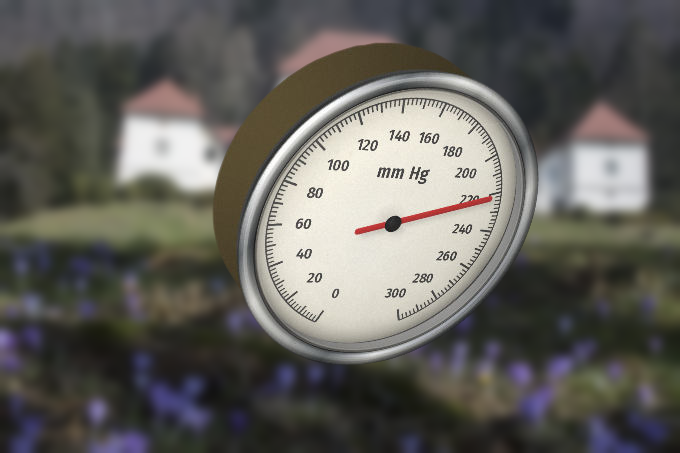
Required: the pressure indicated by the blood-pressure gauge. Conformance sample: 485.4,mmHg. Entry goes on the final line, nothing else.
220,mmHg
